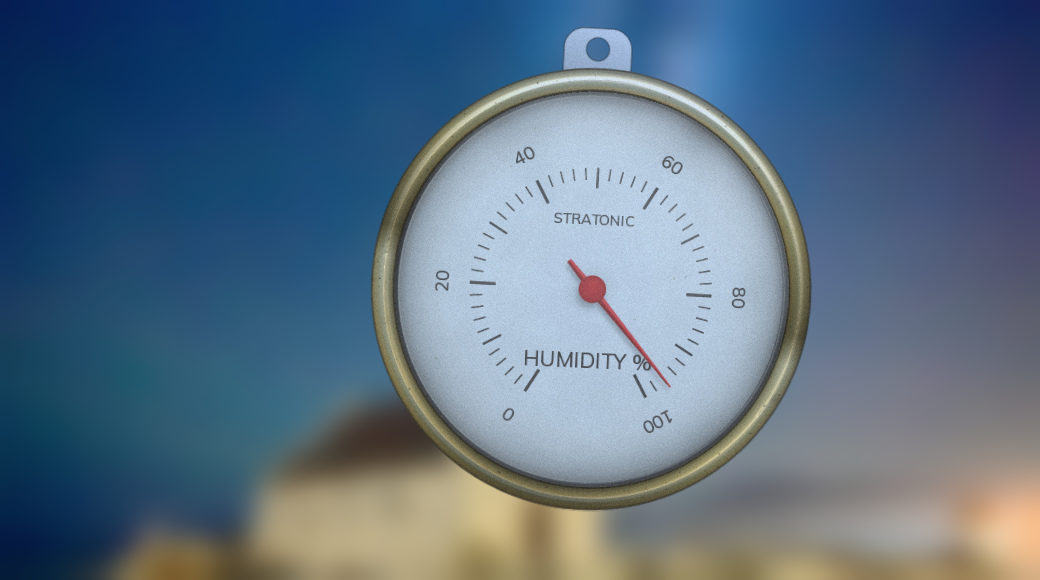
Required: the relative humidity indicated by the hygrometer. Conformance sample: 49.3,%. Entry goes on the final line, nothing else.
96,%
